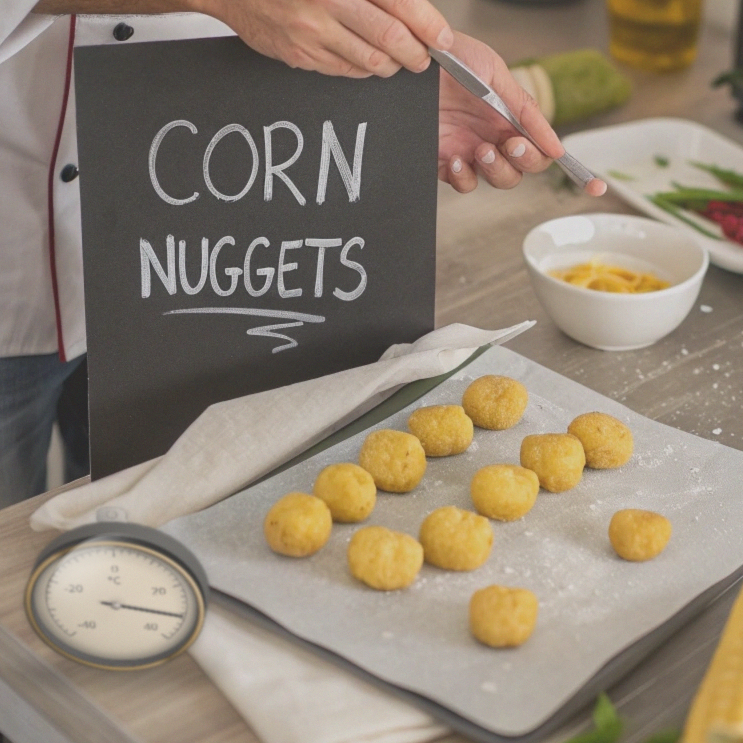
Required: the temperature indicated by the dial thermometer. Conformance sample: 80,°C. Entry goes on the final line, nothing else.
30,°C
